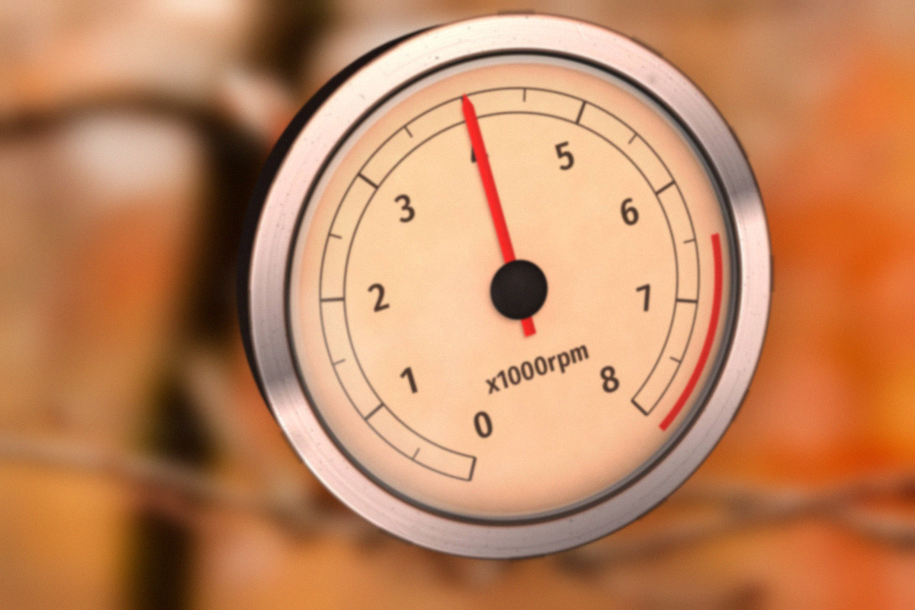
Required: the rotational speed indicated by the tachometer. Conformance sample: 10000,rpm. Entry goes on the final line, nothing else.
4000,rpm
